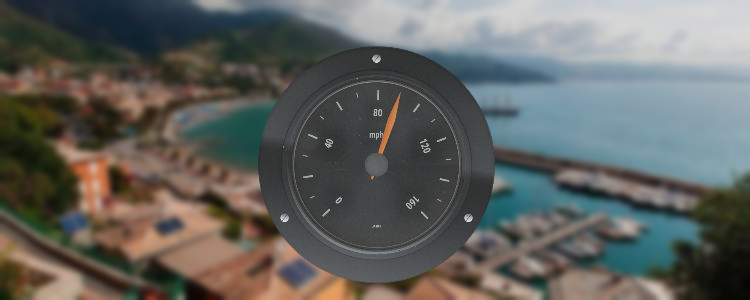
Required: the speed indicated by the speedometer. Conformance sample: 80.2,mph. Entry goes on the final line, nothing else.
90,mph
